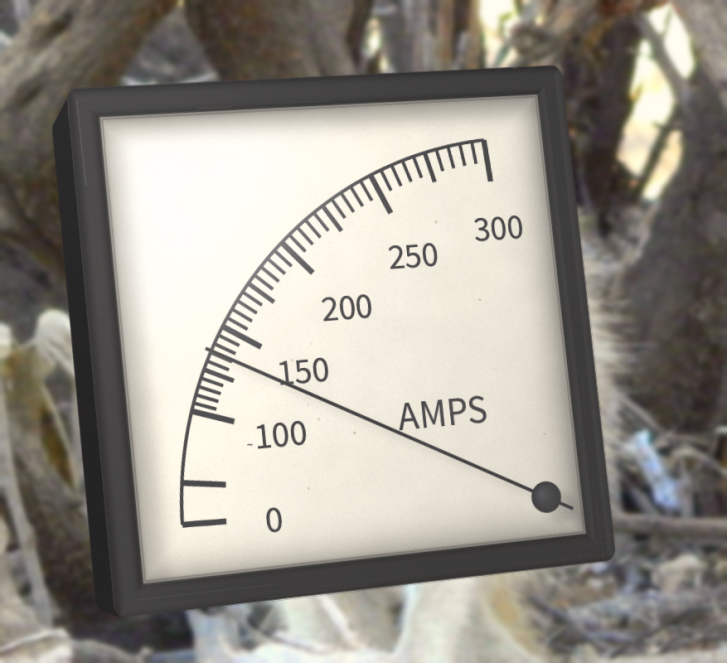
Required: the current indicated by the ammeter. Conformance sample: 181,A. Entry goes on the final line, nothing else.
135,A
